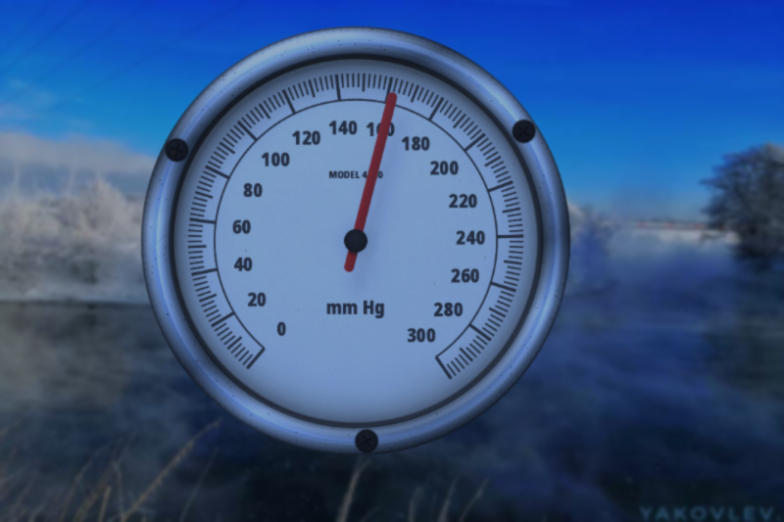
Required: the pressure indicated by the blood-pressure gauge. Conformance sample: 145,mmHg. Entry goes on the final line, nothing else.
162,mmHg
